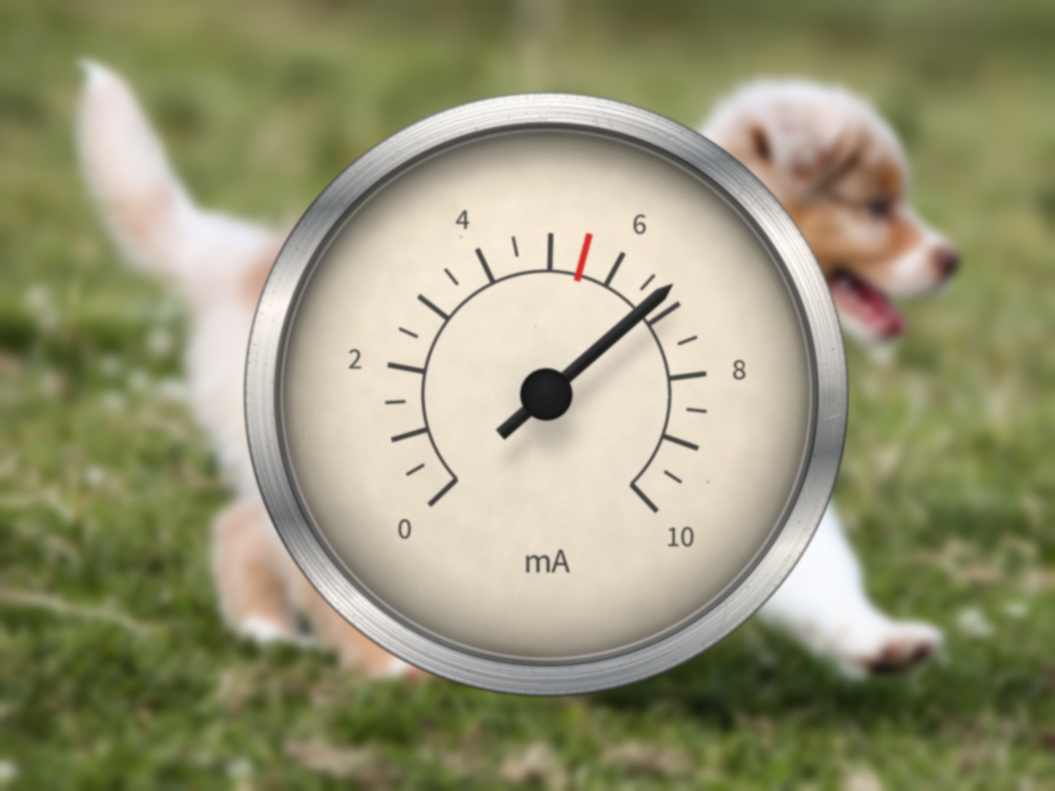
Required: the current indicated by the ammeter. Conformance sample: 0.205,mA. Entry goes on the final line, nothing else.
6.75,mA
